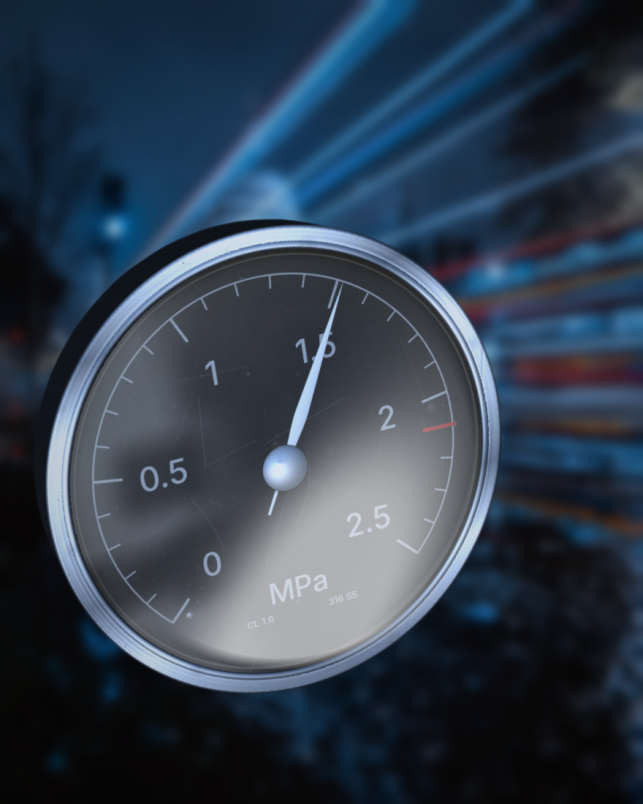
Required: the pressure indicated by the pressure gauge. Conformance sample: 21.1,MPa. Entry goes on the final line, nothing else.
1.5,MPa
